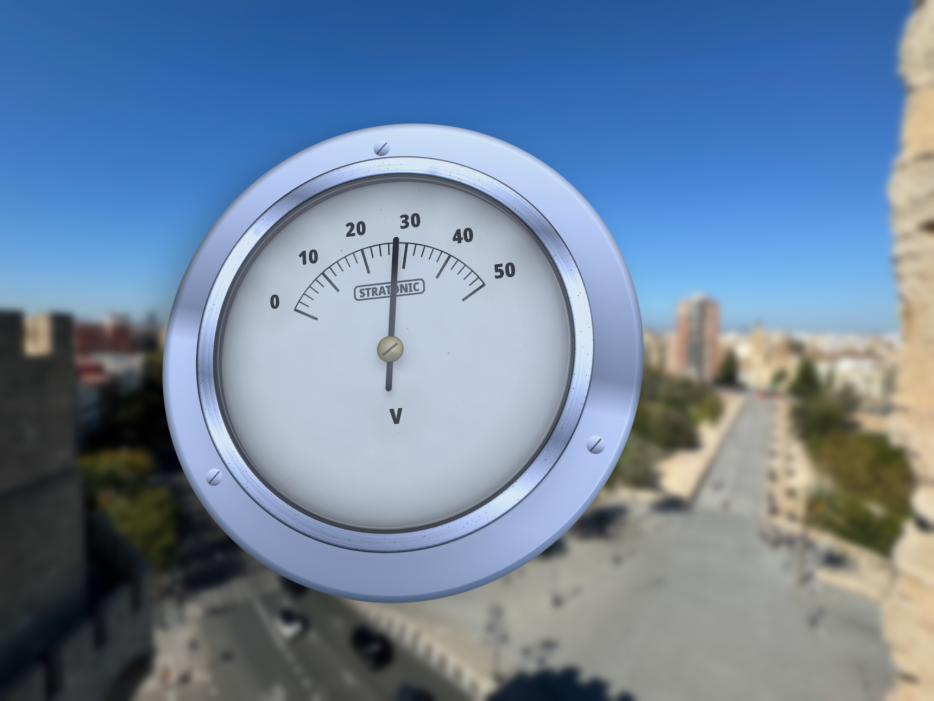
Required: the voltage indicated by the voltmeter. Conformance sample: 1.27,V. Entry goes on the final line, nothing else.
28,V
